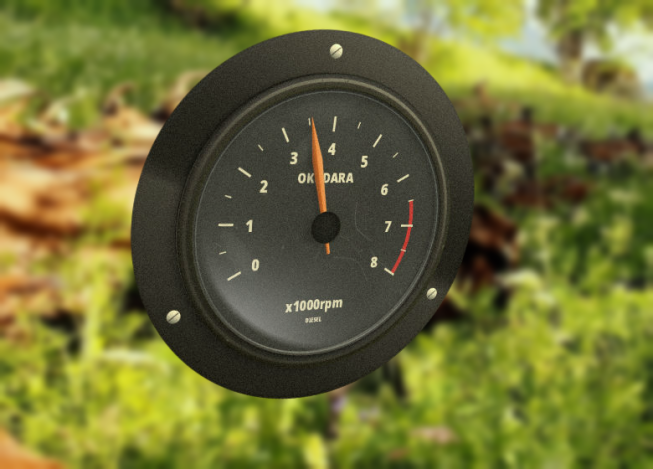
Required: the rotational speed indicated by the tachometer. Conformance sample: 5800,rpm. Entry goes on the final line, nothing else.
3500,rpm
